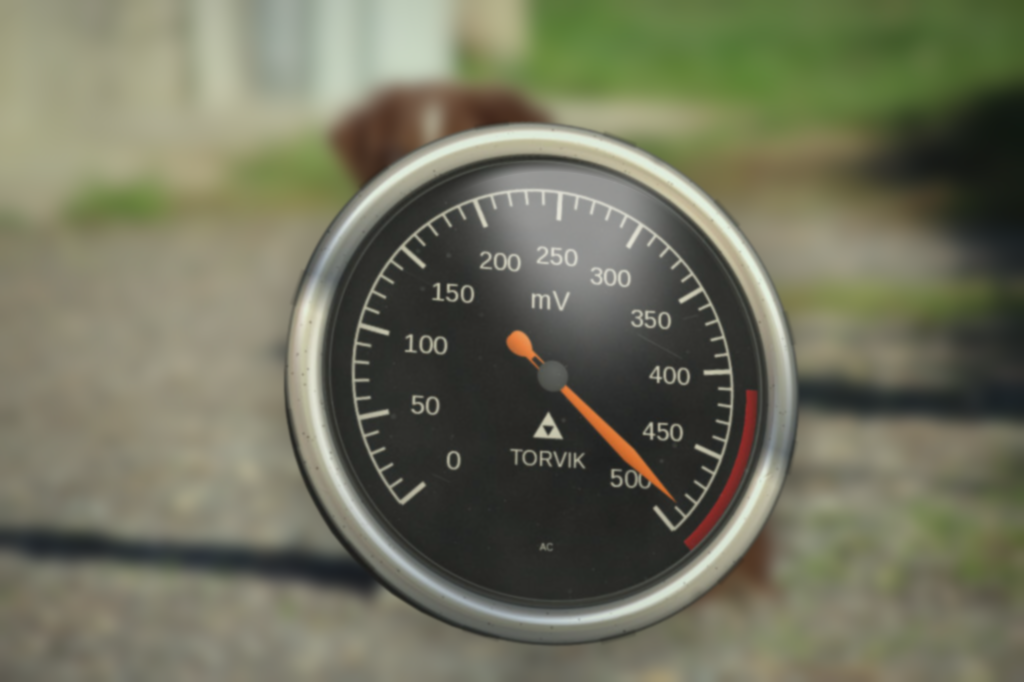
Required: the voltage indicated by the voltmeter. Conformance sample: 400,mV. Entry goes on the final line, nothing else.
490,mV
